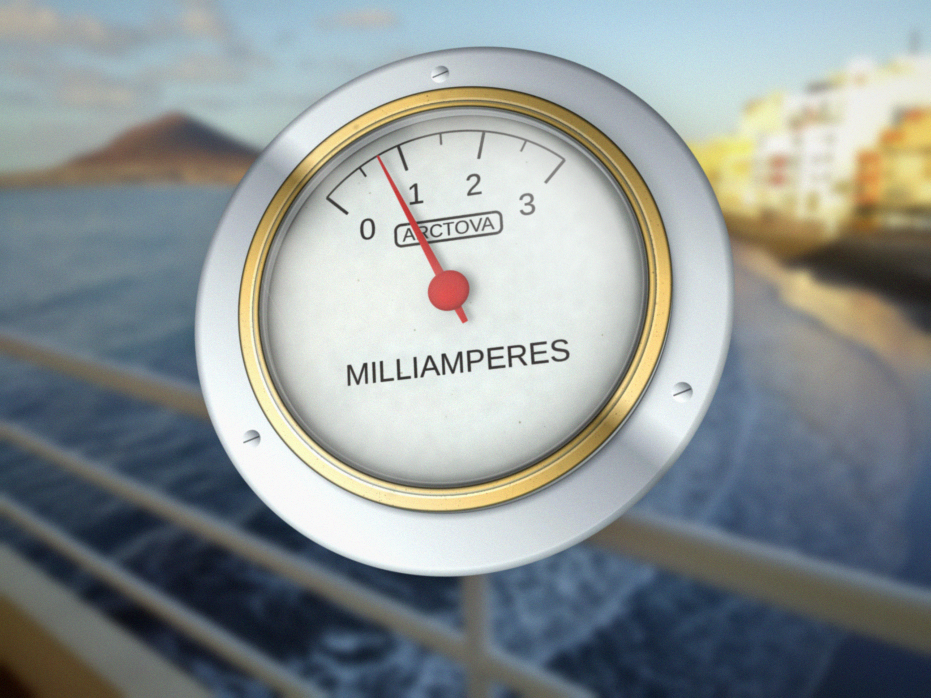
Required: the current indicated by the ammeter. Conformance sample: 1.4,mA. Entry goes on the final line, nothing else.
0.75,mA
